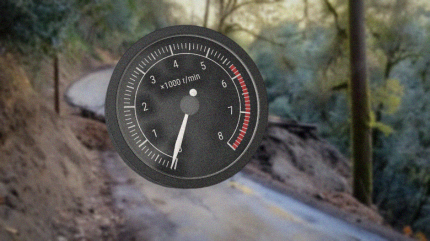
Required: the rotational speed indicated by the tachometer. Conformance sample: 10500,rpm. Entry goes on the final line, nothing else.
100,rpm
